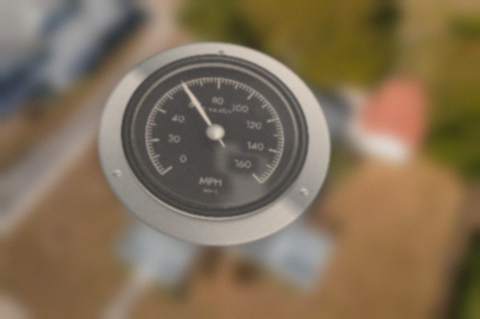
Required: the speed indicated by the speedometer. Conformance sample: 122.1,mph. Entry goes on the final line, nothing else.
60,mph
